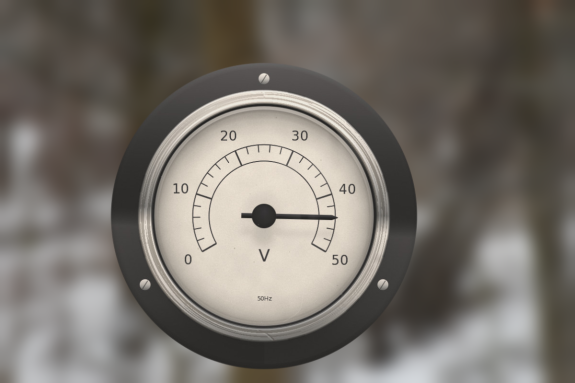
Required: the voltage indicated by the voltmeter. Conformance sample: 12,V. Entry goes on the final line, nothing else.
44,V
